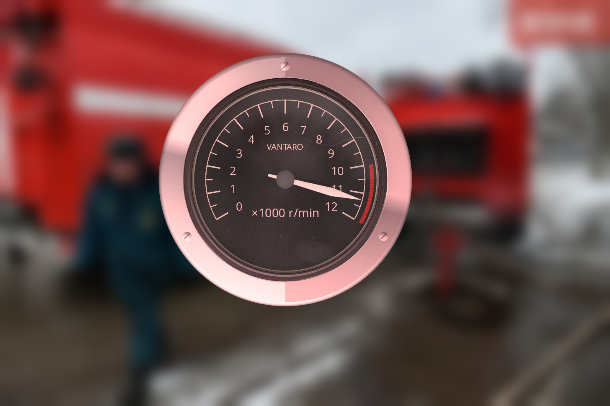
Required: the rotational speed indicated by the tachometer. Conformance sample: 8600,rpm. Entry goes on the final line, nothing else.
11250,rpm
